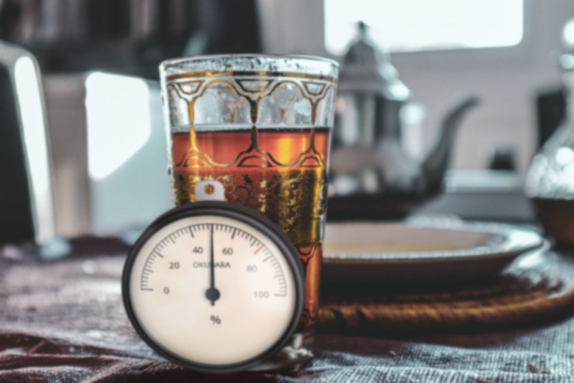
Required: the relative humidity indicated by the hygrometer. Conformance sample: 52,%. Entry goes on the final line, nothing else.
50,%
